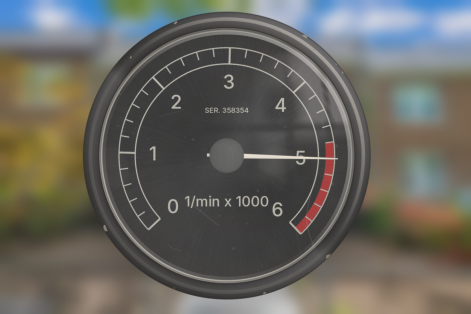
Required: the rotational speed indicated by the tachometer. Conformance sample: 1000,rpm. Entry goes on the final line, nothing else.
5000,rpm
